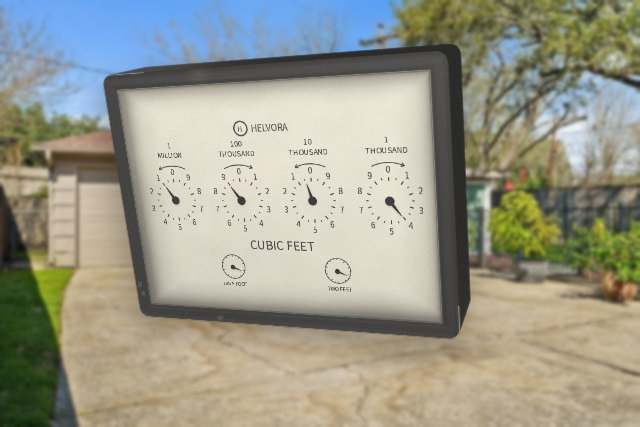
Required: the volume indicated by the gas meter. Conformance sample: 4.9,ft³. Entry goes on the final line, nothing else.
90400,ft³
